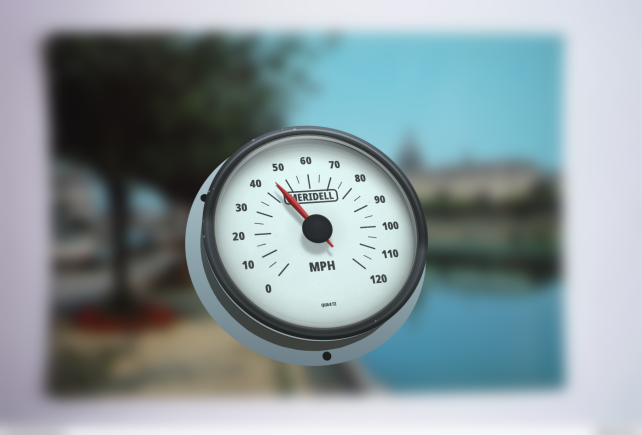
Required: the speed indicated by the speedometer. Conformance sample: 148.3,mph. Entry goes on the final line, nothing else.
45,mph
